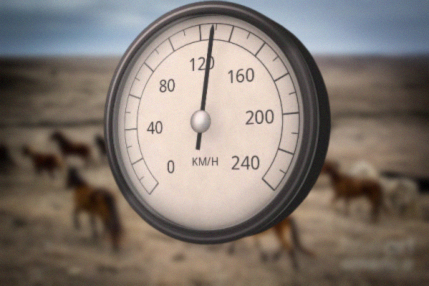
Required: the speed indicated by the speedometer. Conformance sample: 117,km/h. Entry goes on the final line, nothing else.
130,km/h
